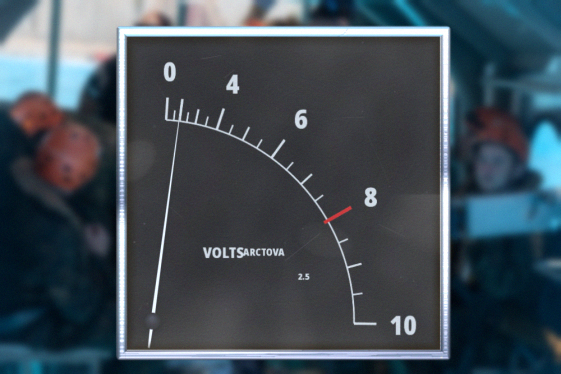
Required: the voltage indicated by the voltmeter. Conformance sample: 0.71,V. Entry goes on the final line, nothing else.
2,V
